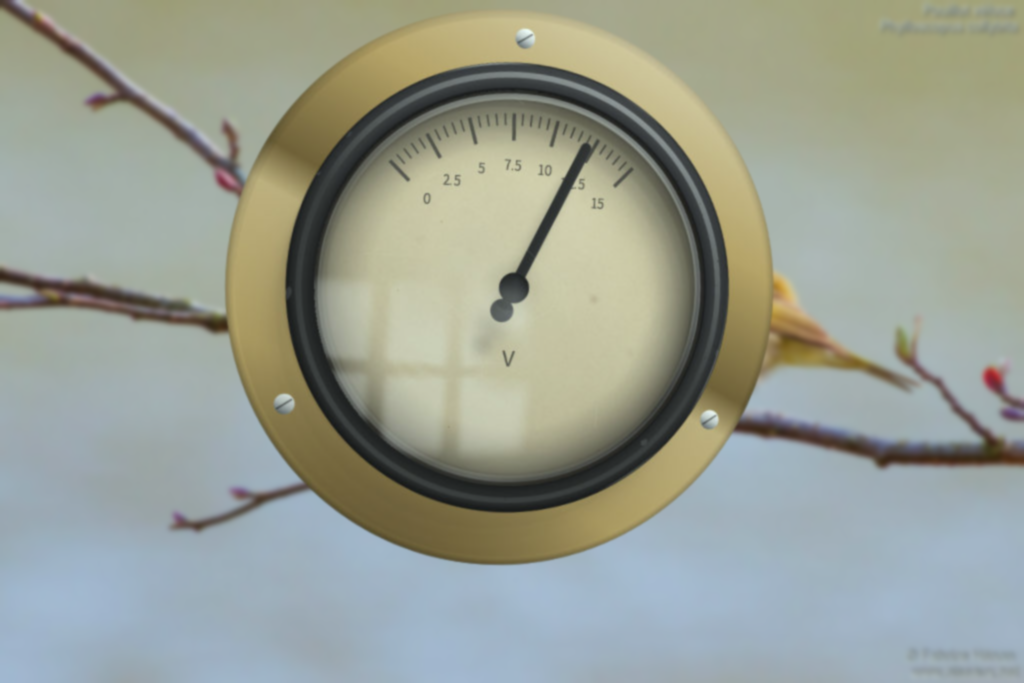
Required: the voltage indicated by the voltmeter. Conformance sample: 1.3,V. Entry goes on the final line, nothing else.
12,V
